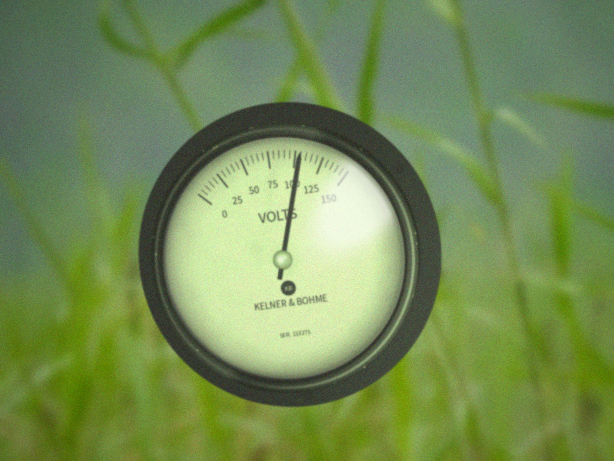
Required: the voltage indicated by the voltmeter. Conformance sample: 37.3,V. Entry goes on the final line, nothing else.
105,V
